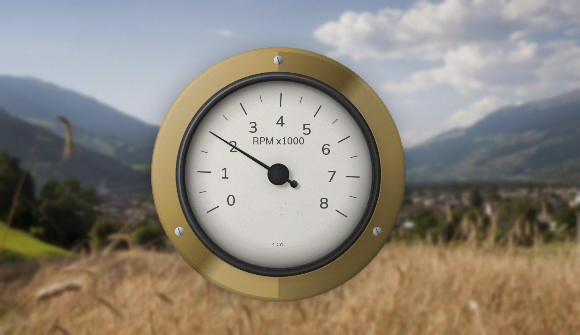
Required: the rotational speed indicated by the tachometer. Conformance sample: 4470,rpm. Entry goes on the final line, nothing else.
2000,rpm
